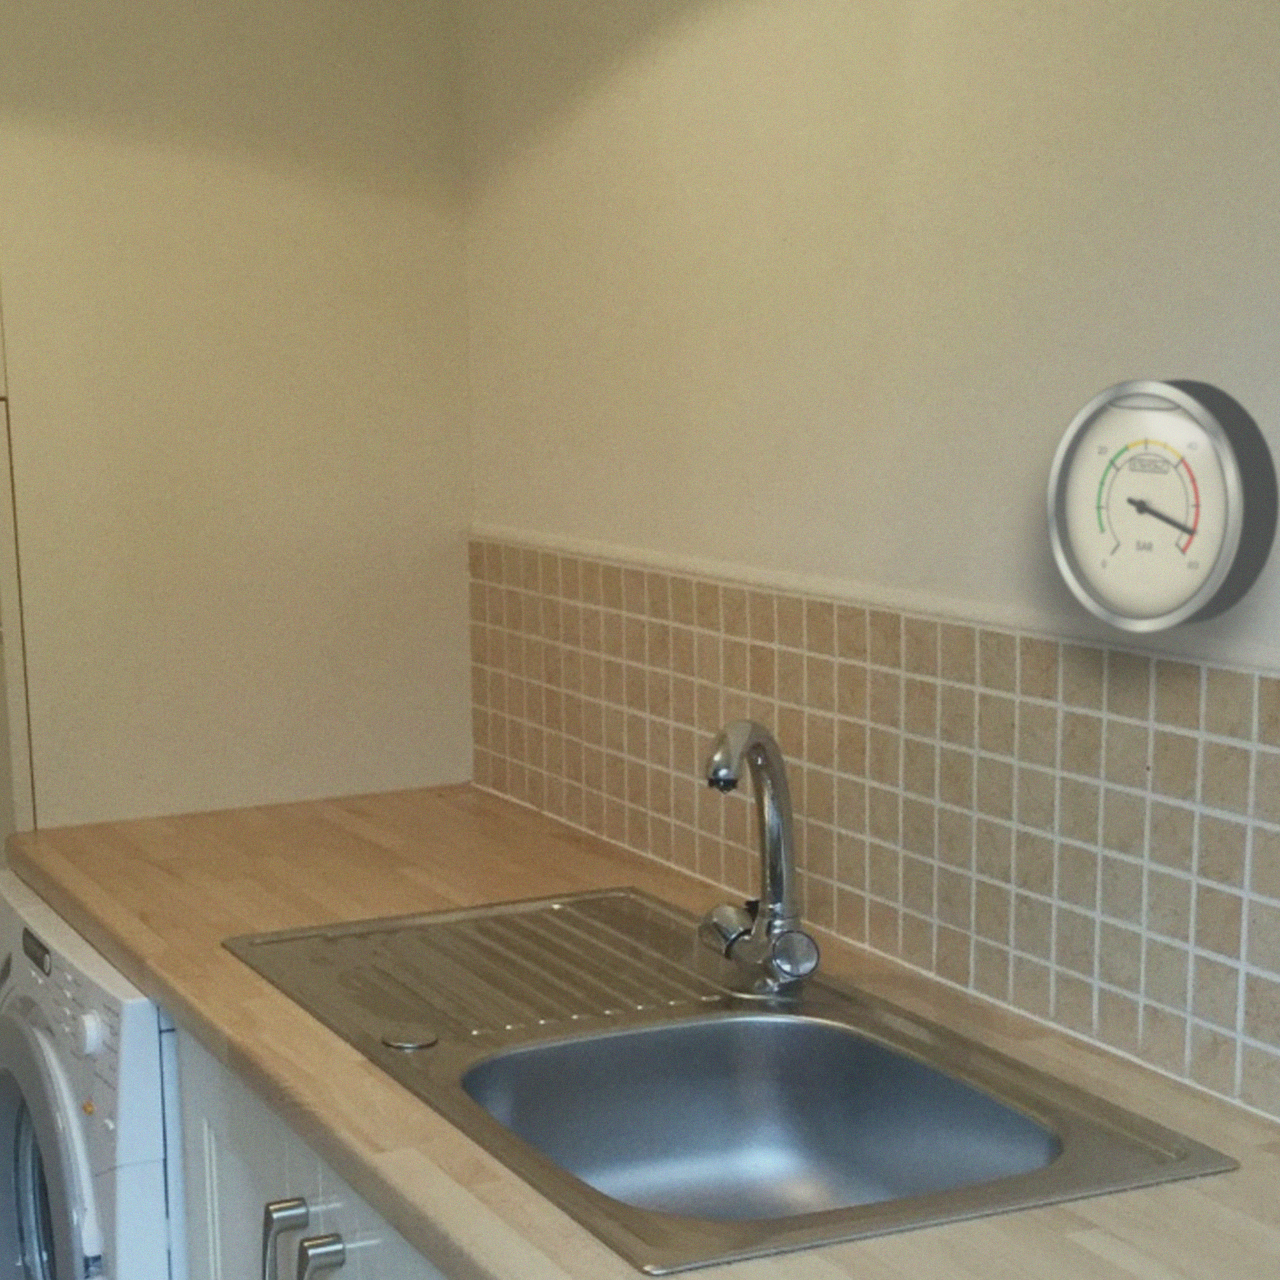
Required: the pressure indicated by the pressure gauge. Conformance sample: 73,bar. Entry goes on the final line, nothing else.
55,bar
